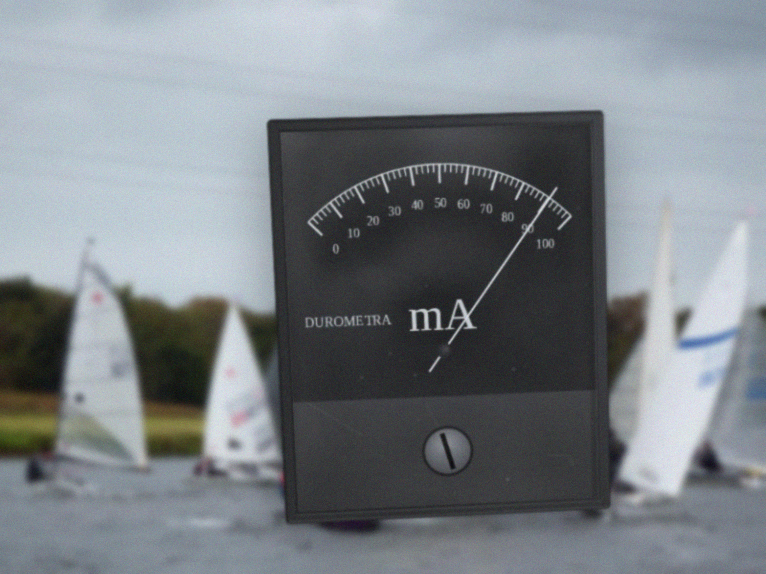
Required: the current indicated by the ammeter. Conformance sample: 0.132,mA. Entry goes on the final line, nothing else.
90,mA
